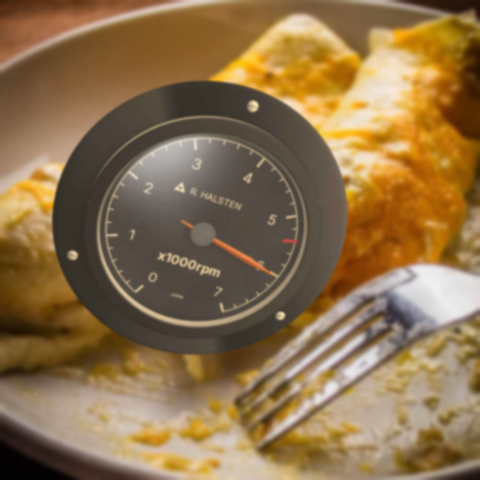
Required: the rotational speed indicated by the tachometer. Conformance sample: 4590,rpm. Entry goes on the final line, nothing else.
6000,rpm
